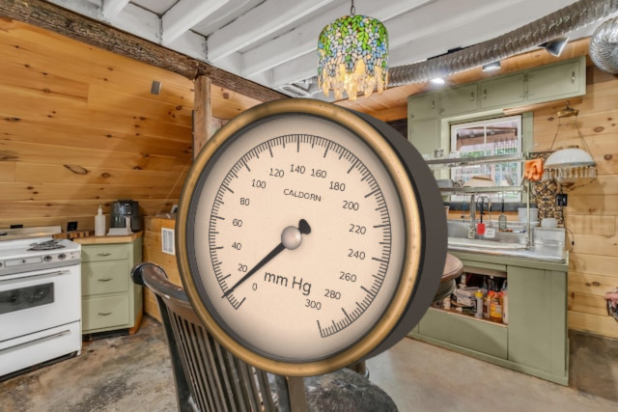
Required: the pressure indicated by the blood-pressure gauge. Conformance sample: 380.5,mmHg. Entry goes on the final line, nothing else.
10,mmHg
